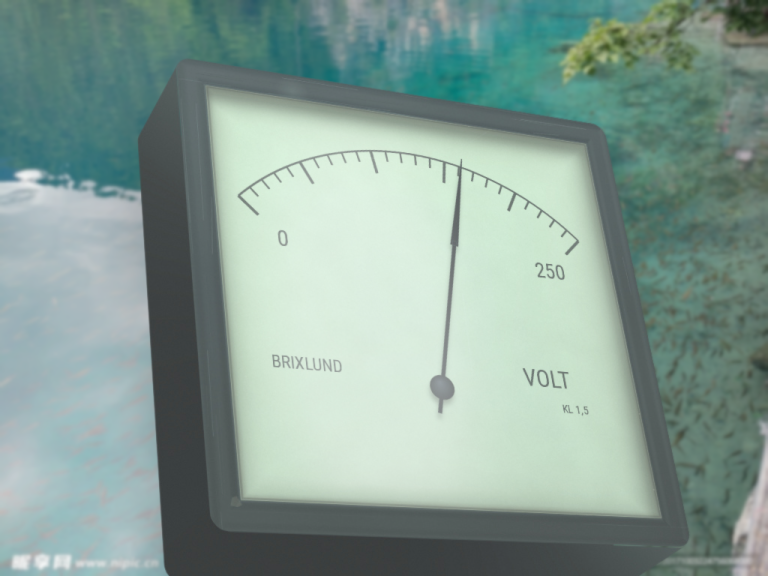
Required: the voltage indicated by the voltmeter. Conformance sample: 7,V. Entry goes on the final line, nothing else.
160,V
